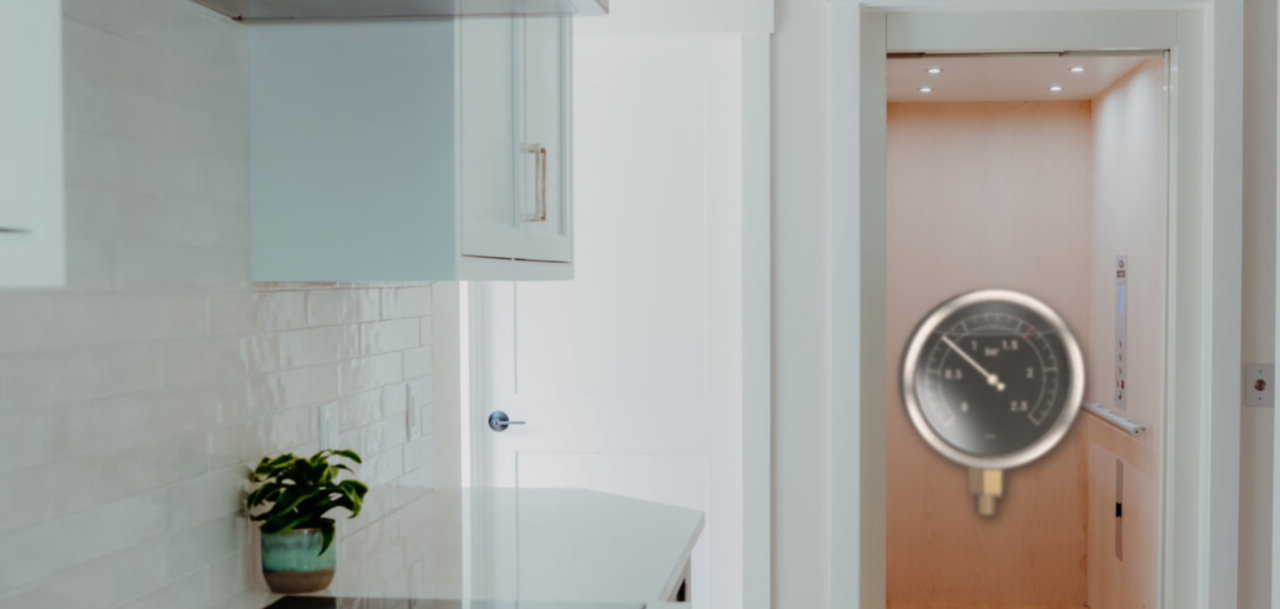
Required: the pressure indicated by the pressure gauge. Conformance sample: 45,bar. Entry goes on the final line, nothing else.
0.8,bar
